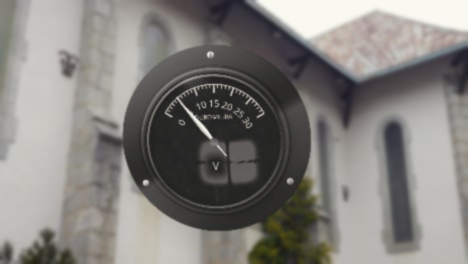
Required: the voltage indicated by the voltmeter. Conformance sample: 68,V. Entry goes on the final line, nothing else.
5,V
